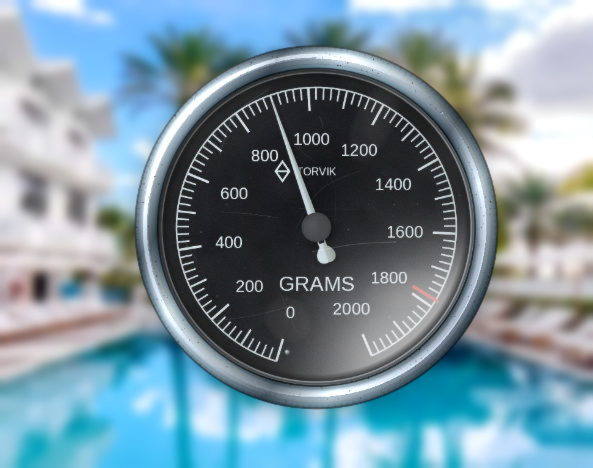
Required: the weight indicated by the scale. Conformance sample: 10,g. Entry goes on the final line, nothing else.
900,g
